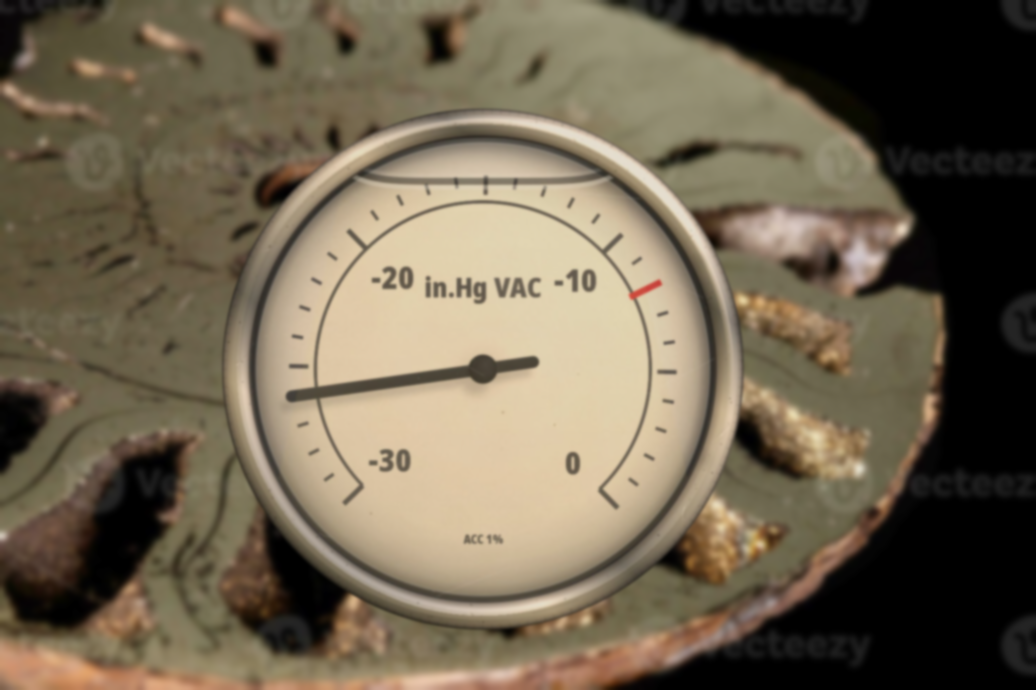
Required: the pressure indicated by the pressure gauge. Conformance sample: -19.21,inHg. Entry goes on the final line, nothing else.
-26,inHg
